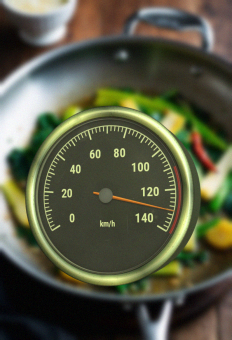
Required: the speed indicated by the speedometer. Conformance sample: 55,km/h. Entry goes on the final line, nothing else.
130,km/h
